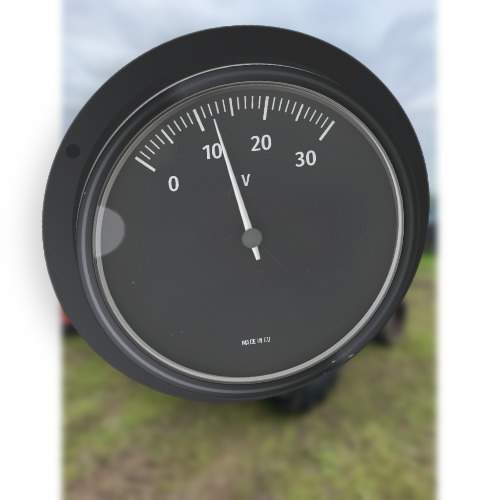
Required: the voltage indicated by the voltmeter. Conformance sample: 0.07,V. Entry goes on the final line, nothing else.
12,V
